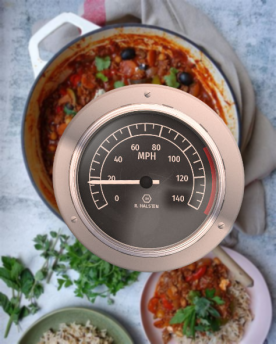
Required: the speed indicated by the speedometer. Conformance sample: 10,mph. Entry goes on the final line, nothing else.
17.5,mph
